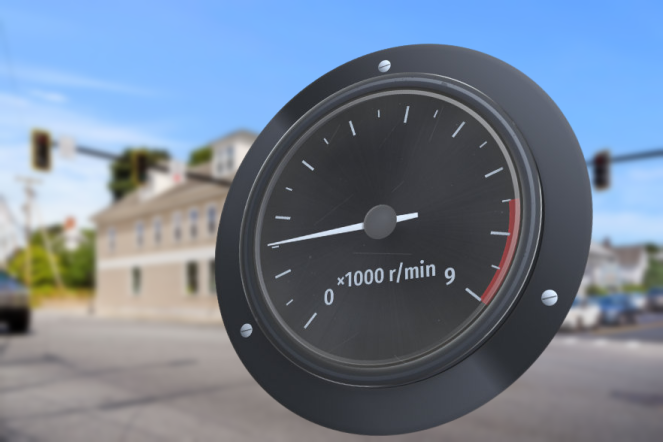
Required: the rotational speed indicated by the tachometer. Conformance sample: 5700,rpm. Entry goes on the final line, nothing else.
1500,rpm
